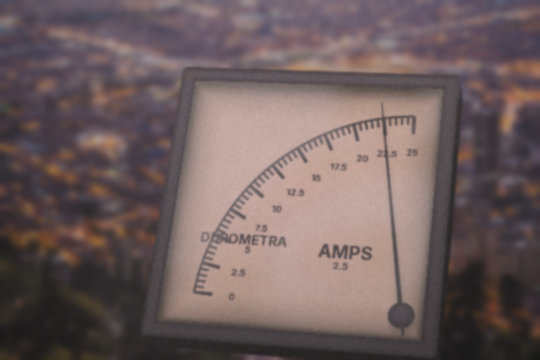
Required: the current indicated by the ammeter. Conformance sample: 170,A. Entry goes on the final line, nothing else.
22.5,A
